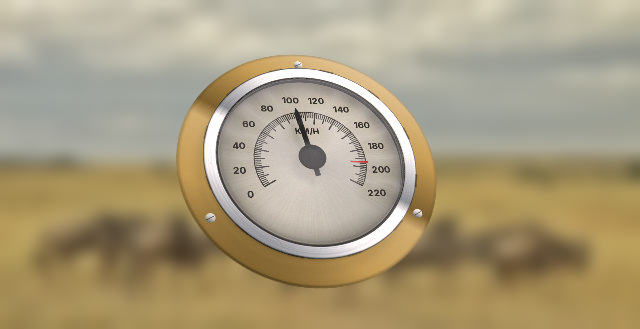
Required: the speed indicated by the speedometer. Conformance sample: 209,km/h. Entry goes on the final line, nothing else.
100,km/h
